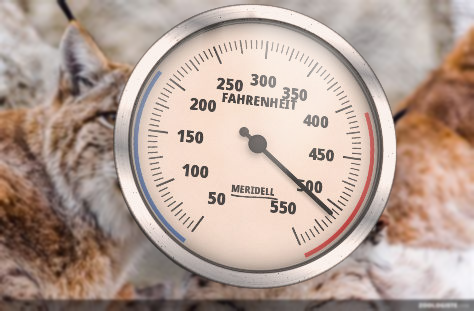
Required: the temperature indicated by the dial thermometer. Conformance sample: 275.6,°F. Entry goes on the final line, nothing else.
510,°F
